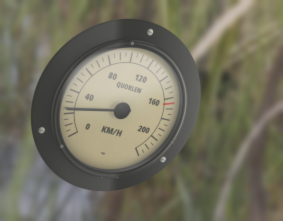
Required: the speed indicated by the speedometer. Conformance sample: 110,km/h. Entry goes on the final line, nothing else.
25,km/h
